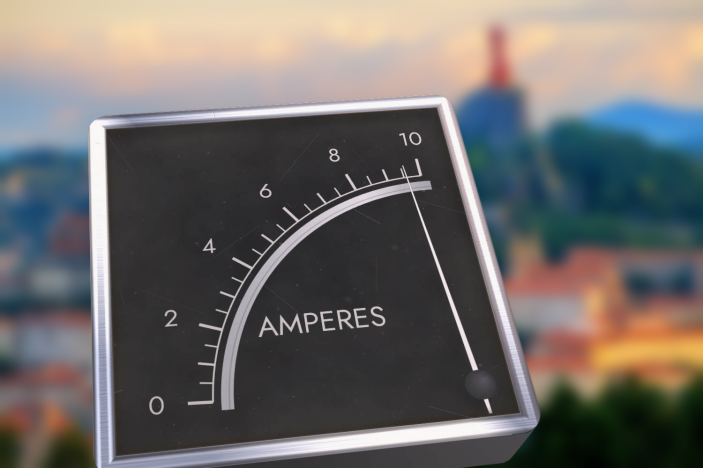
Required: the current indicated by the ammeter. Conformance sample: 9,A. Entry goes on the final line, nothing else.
9.5,A
